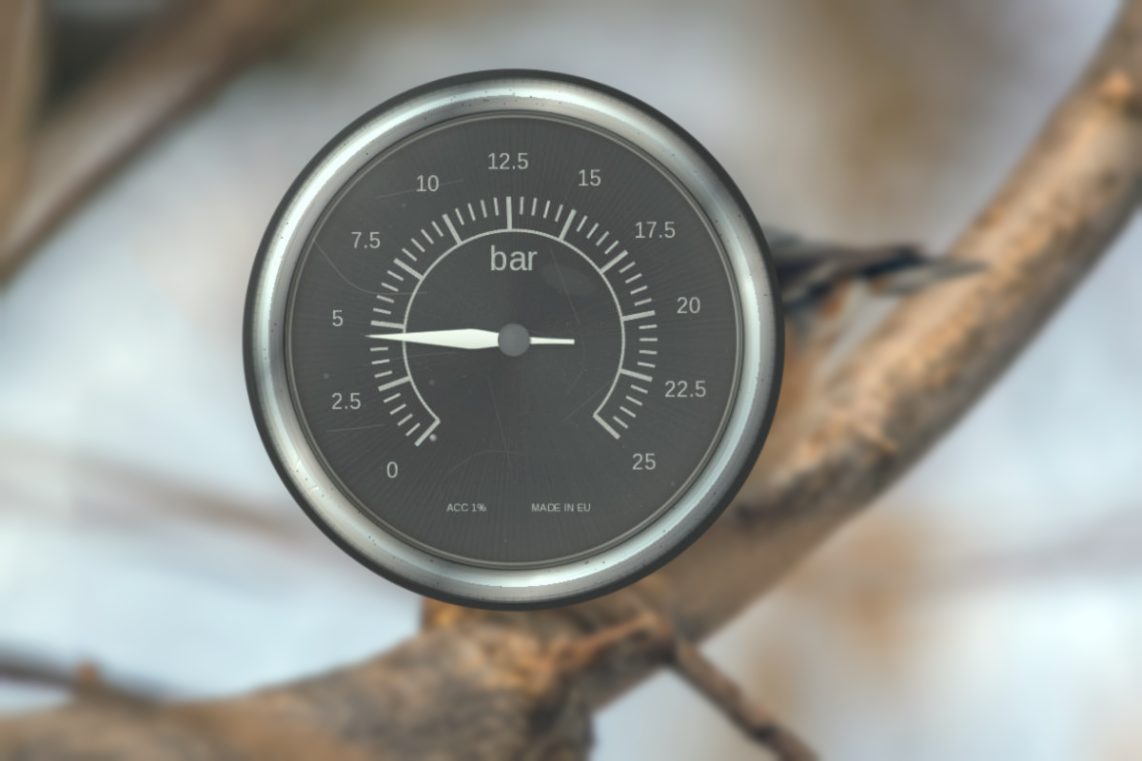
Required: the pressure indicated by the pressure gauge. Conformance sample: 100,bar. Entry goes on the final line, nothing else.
4.5,bar
